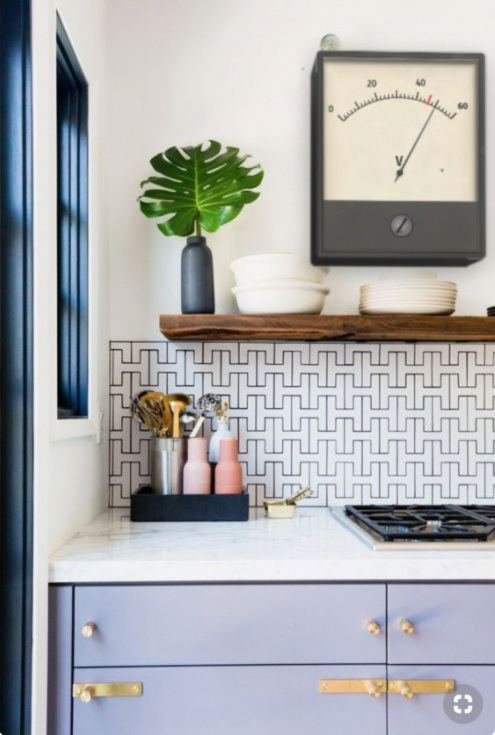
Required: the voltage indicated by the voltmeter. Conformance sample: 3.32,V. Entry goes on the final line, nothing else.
50,V
